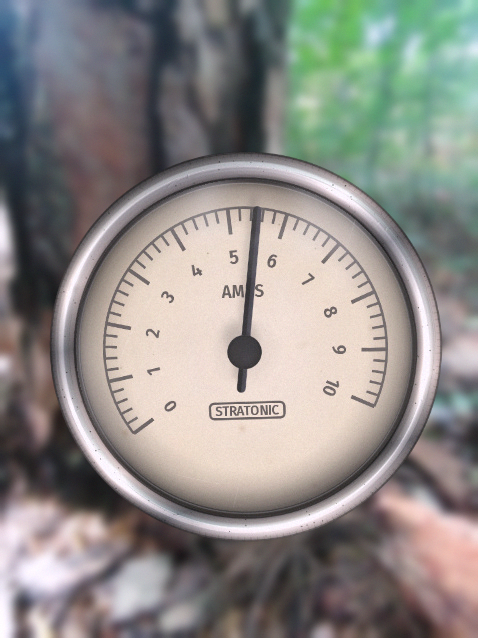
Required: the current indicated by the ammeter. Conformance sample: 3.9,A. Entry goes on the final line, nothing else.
5.5,A
